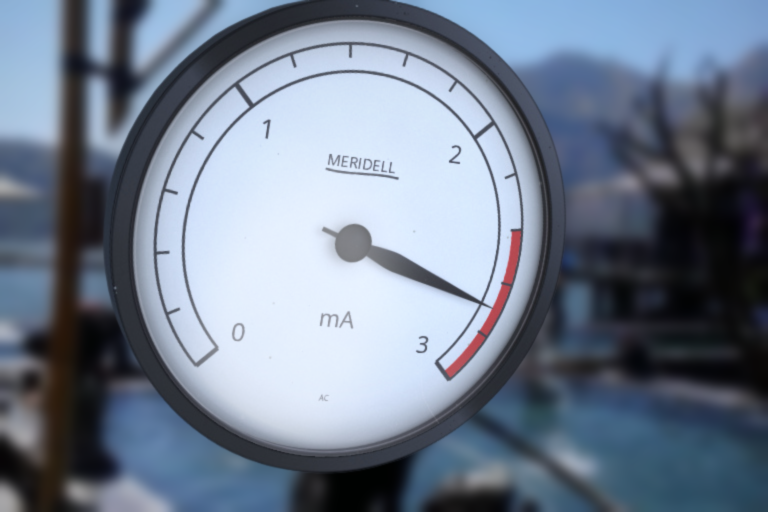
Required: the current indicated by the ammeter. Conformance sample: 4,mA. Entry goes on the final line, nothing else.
2.7,mA
